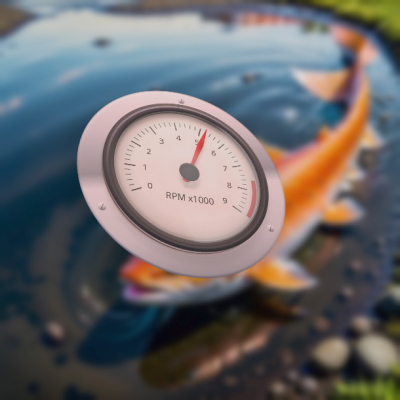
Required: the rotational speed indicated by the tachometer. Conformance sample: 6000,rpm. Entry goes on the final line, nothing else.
5200,rpm
